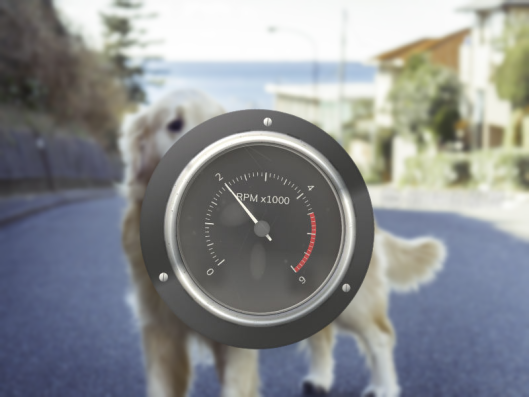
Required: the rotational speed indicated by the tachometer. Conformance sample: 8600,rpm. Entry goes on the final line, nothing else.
2000,rpm
